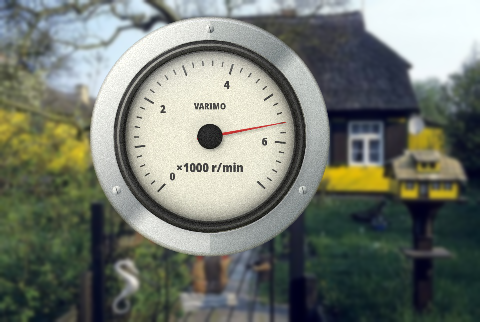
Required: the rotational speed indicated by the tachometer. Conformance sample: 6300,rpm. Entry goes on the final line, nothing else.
5600,rpm
